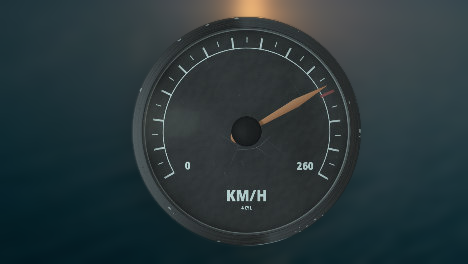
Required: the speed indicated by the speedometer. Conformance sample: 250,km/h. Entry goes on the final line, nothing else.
195,km/h
